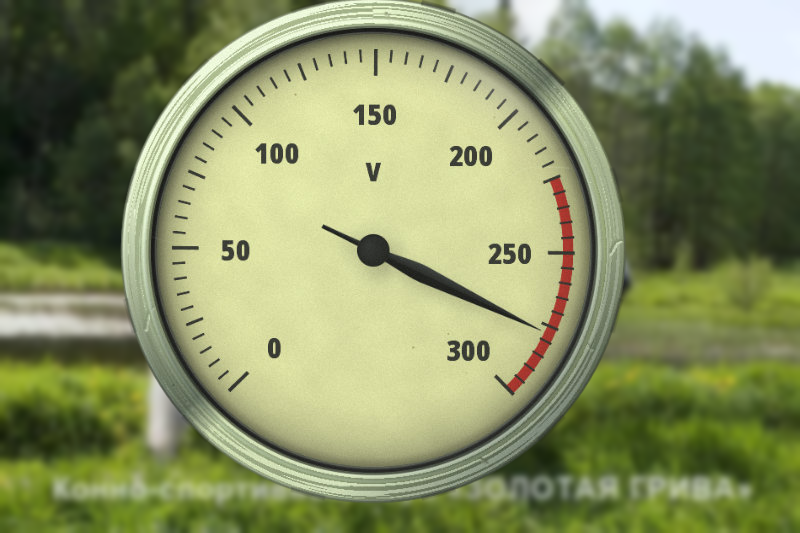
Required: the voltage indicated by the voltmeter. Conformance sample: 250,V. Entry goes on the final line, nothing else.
277.5,V
